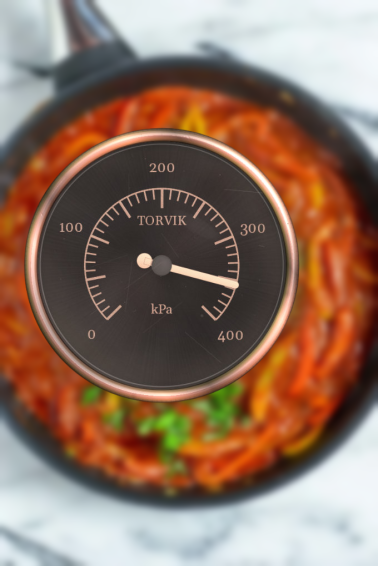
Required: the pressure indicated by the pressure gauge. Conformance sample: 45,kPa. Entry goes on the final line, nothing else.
355,kPa
